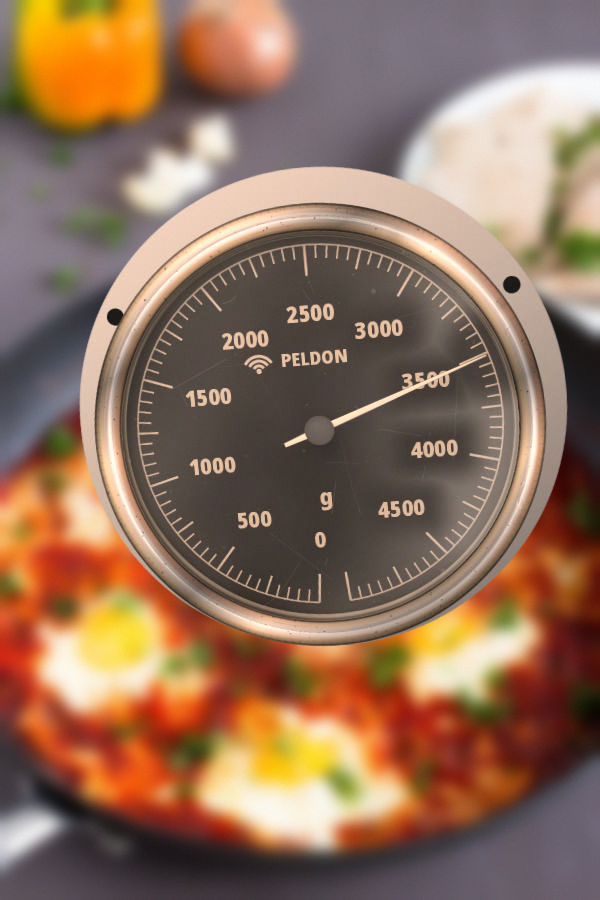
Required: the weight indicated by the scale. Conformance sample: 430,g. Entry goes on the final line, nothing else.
3500,g
